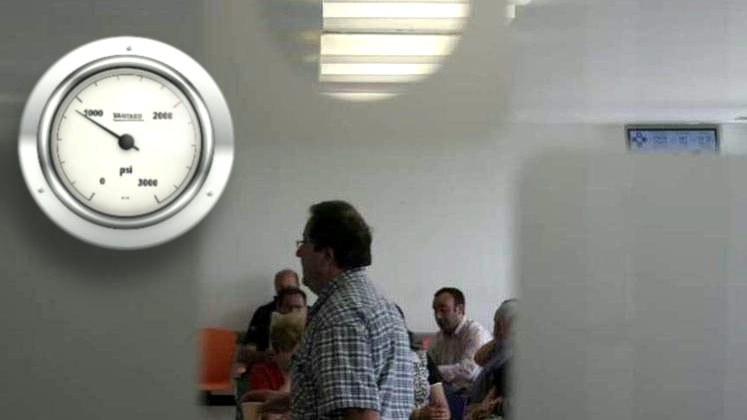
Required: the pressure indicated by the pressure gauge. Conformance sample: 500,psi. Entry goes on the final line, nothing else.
900,psi
